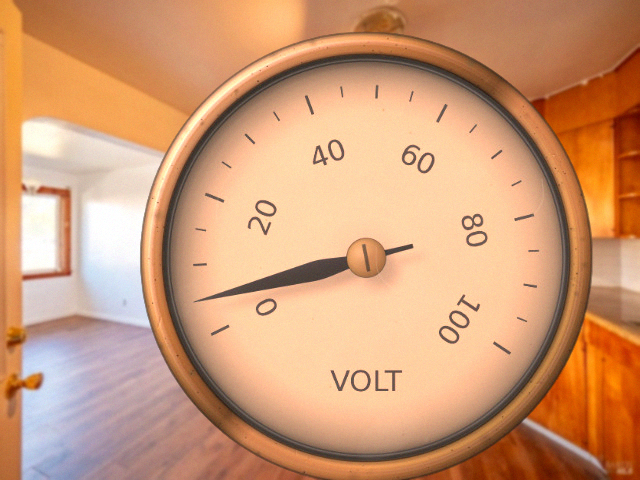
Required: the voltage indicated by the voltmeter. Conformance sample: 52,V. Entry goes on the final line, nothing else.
5,V
